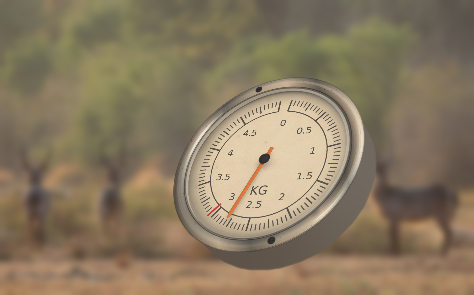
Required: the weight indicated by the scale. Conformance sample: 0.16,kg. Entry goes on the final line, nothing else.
2.75,kg
